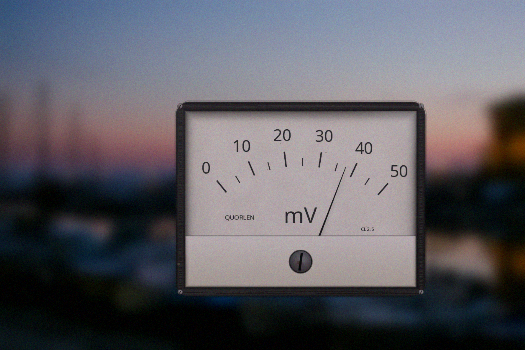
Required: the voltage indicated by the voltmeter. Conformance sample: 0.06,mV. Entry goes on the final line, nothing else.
37.5,mV
